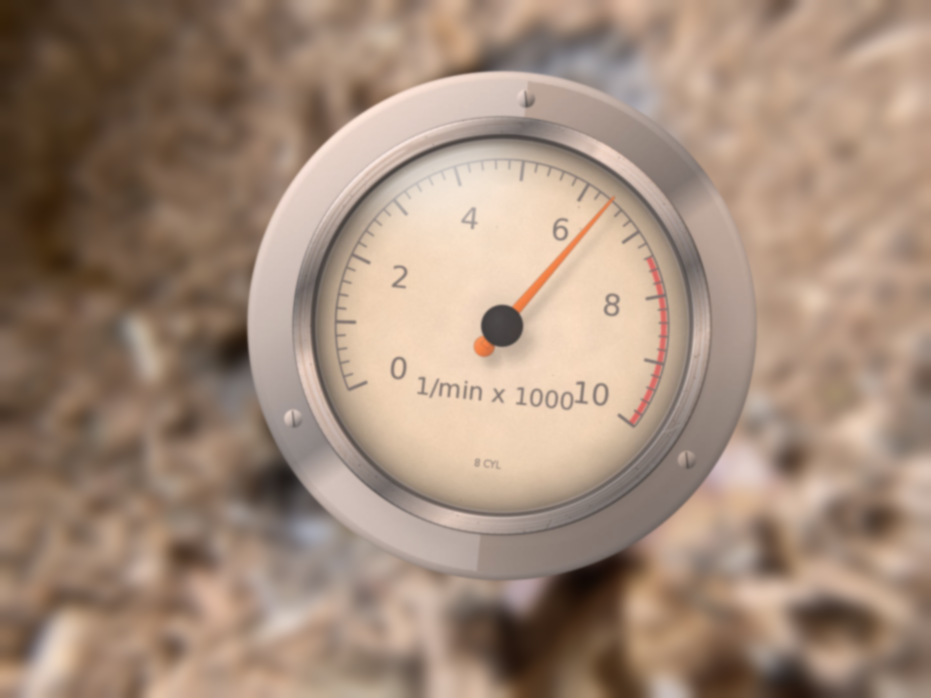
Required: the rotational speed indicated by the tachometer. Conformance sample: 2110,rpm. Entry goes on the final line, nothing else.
6400,rpm
